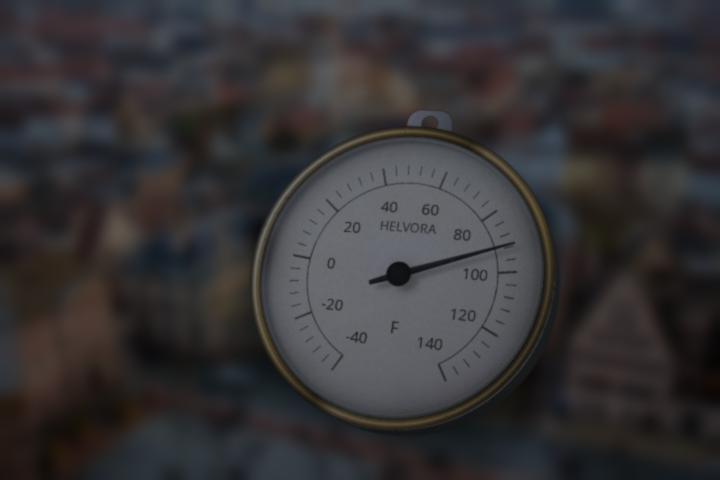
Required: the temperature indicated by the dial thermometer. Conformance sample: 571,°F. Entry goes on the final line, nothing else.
92,°F
